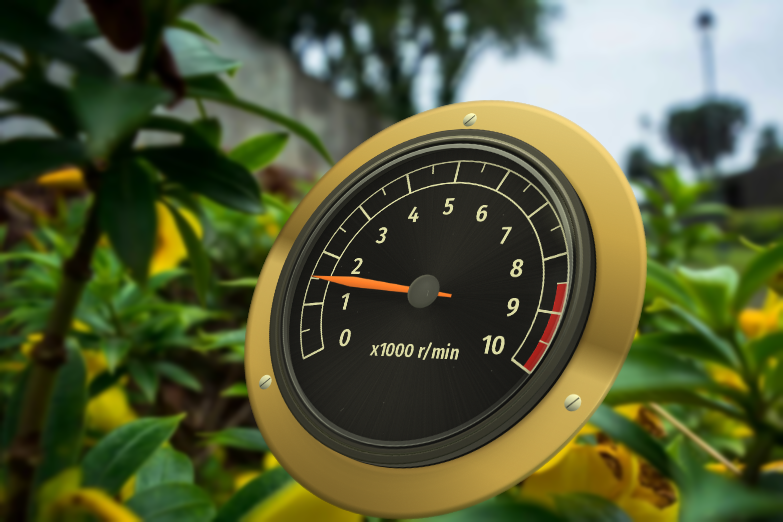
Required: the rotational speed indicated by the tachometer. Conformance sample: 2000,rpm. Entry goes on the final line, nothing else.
1500,rpm
